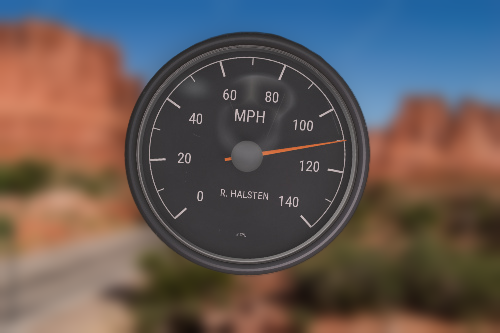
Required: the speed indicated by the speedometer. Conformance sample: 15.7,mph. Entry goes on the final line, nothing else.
110,mph
